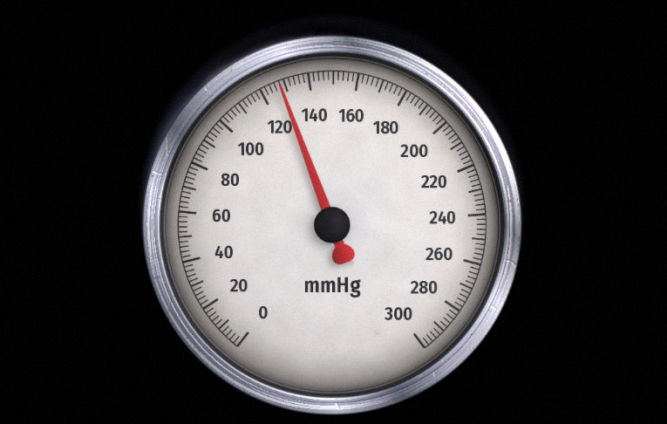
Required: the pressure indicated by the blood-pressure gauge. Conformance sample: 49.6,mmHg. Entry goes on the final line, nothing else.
128,mmHg
